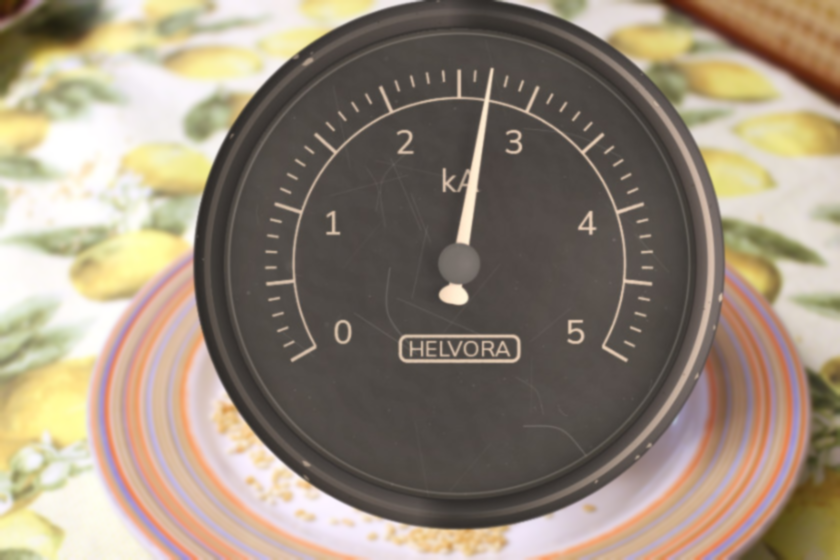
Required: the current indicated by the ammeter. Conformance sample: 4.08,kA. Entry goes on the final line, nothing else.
2.7,kA
